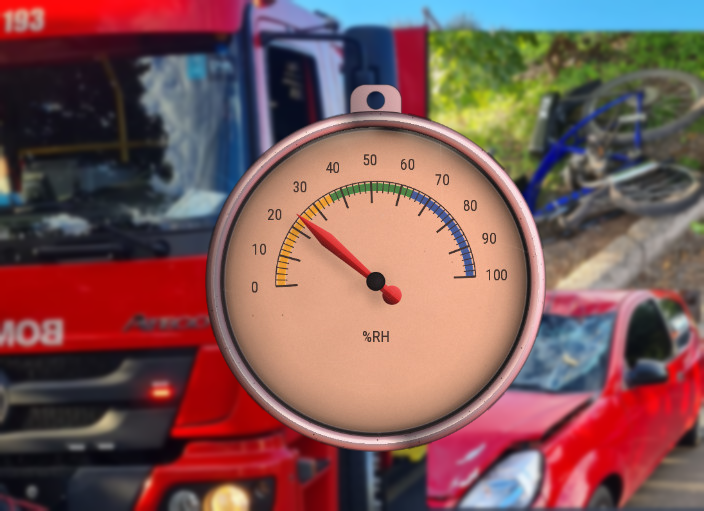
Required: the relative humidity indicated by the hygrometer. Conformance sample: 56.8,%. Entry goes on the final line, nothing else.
24,%
